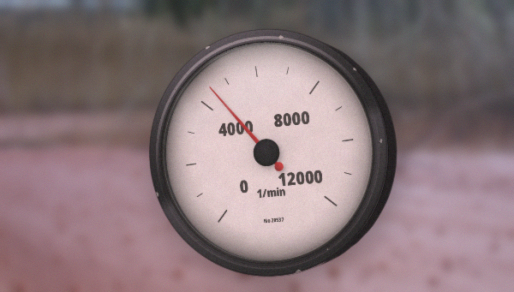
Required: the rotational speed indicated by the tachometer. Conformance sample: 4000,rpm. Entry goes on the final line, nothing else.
4500,rpm
